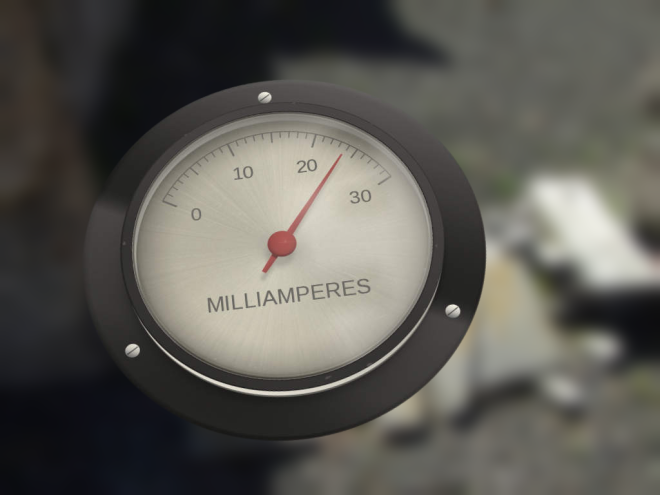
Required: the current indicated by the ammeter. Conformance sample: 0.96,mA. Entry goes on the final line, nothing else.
24,mA
